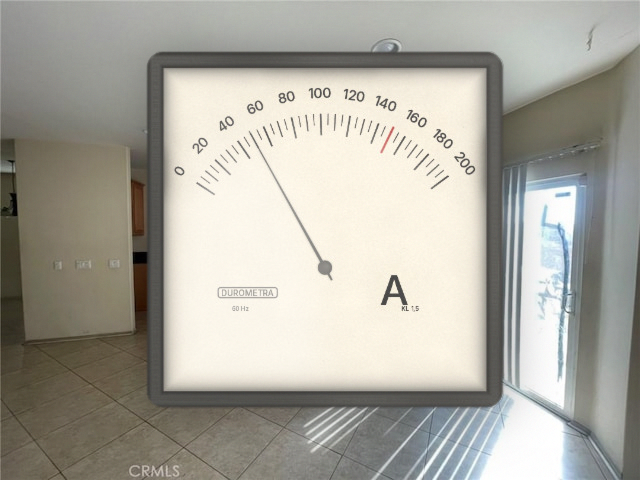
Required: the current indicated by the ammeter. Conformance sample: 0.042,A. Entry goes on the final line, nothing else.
50,A
